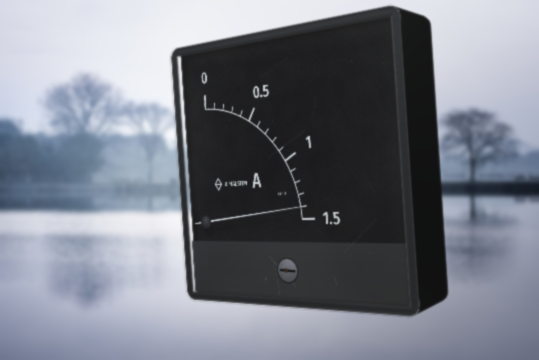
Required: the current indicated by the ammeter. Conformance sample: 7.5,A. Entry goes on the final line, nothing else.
1.4,A
